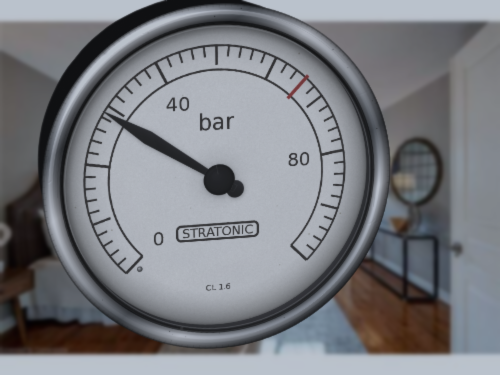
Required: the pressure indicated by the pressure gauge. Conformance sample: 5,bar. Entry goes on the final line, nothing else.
29,bar
